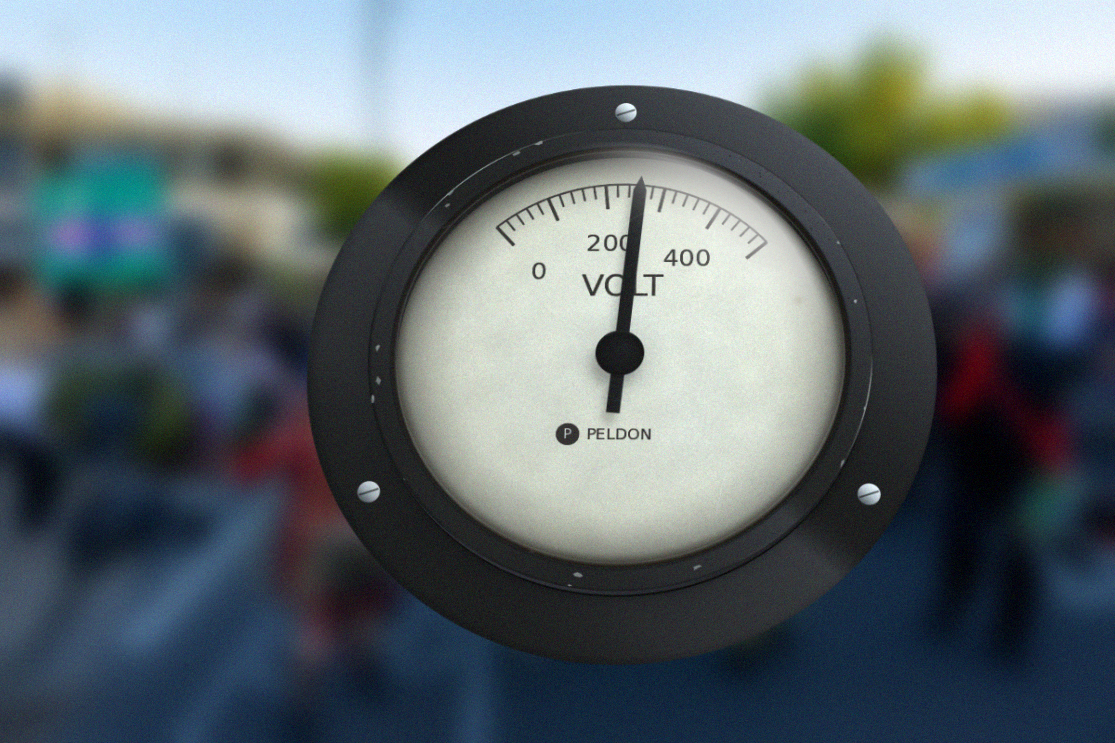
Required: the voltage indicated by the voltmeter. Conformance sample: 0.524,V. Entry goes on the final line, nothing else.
260,V
